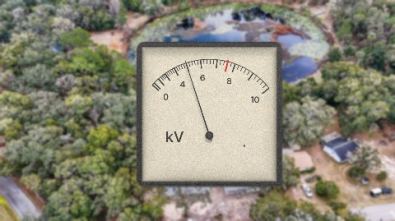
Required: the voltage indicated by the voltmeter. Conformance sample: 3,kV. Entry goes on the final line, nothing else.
5,kV
